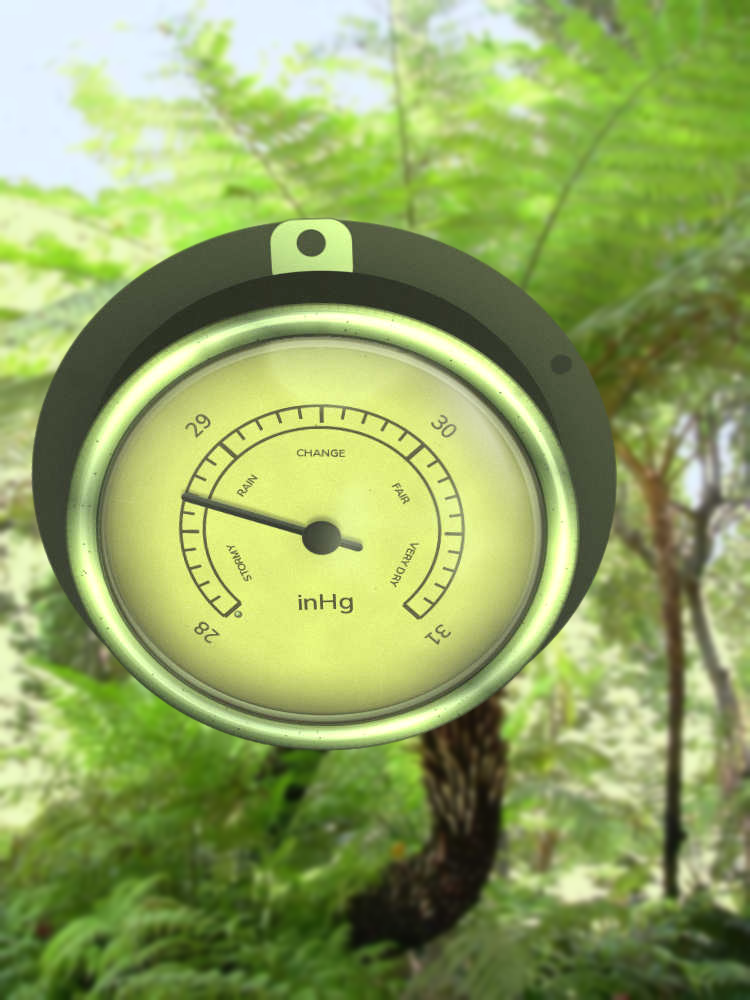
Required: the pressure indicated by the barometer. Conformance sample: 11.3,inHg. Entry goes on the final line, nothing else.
28.7,inHg
